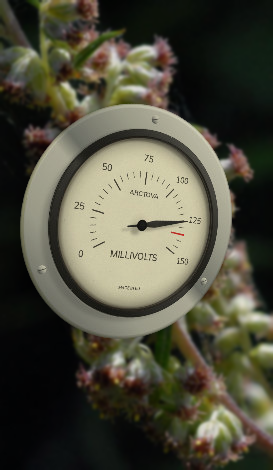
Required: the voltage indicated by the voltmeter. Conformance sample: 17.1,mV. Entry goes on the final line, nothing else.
125,mV
